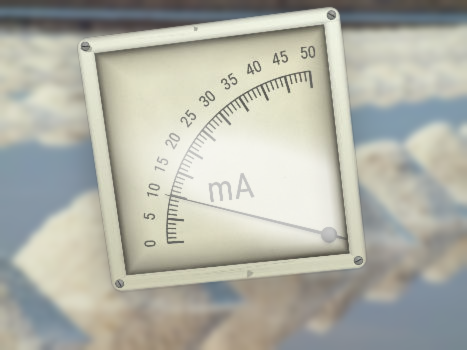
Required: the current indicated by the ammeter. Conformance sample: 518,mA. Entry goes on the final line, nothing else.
10,mA
